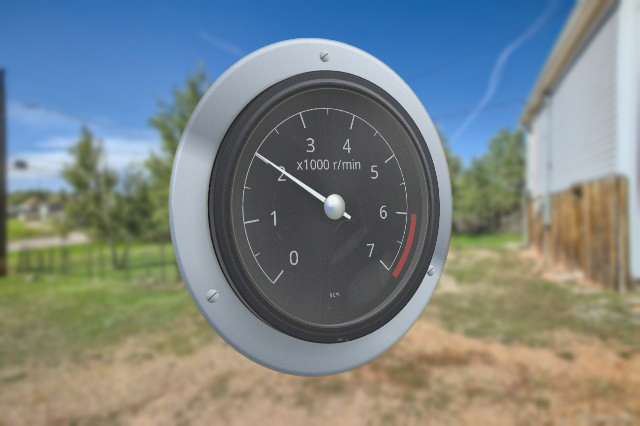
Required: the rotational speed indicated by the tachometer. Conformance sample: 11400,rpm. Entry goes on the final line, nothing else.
2000,rpm
